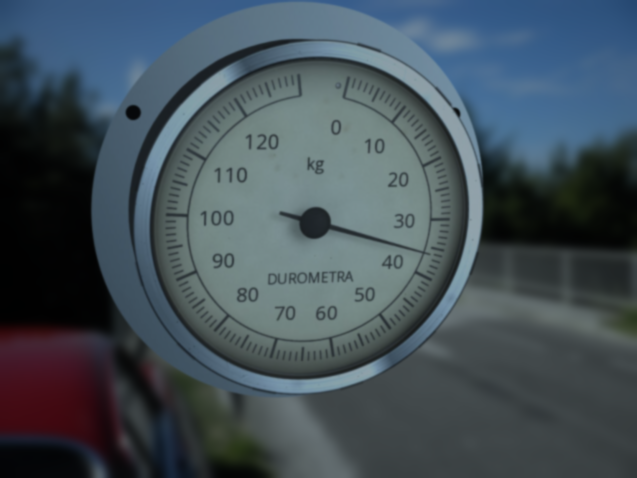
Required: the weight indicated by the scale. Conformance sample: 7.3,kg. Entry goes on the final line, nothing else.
36,kg
